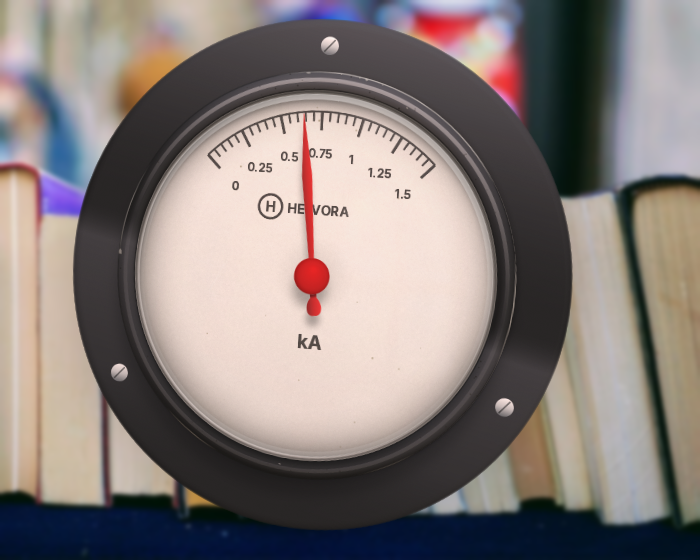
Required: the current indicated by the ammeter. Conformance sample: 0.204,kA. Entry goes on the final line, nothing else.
0.65,kA
